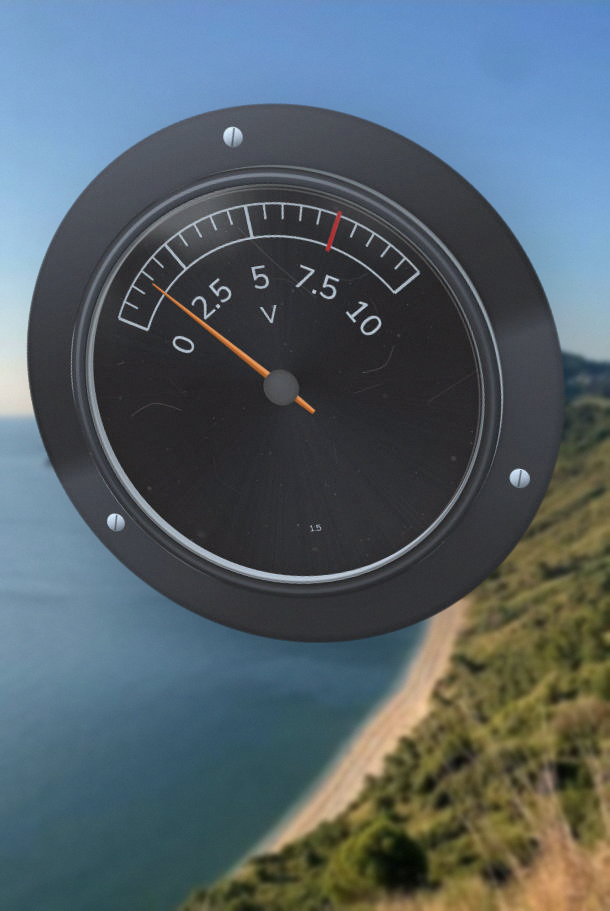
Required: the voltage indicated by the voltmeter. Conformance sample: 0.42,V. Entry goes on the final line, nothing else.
1.5,V
